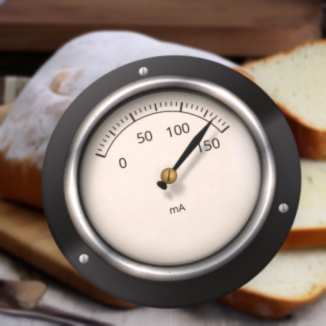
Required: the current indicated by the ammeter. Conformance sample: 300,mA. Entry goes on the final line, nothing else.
135,mA
